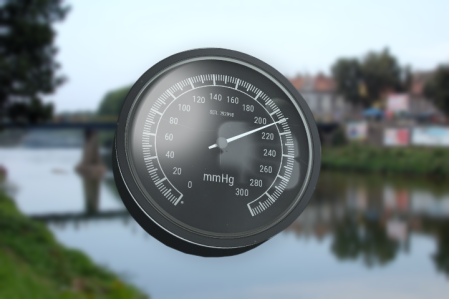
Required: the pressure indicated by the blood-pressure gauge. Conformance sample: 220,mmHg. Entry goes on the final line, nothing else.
210,mmHg
